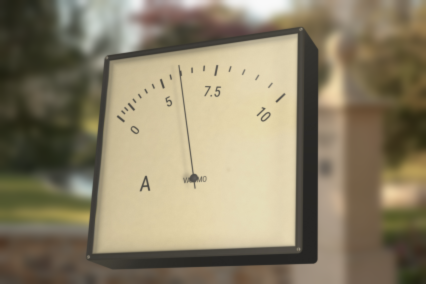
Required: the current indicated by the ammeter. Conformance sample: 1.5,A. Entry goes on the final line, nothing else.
6,A
